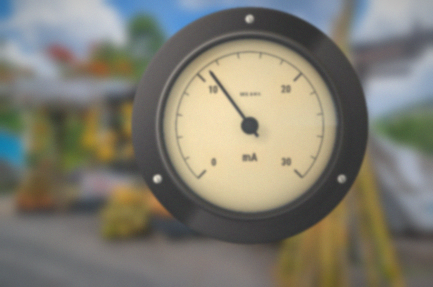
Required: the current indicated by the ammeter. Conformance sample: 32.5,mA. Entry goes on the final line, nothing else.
11,mA
